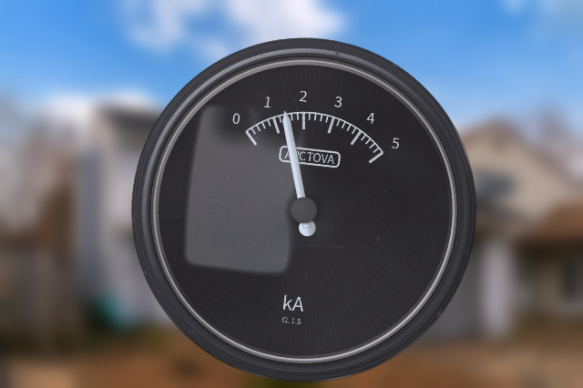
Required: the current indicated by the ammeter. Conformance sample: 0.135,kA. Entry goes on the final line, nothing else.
1.4,kA
